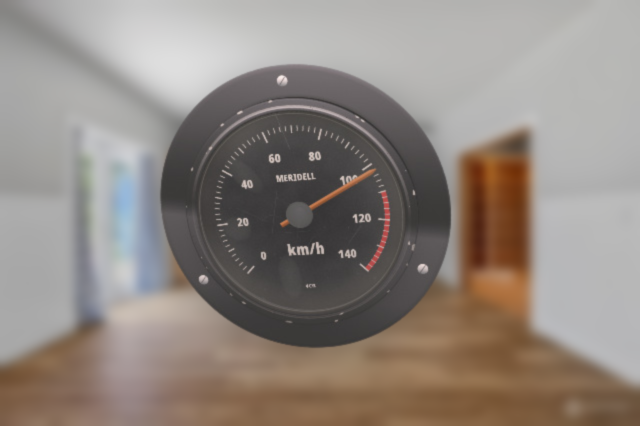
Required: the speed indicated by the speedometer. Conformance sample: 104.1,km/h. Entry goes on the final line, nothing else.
102,km/h
